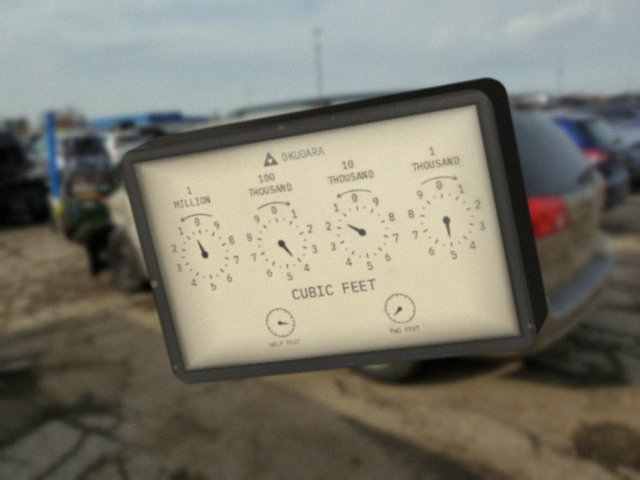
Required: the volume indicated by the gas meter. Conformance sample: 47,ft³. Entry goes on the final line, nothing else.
41500,ft³
